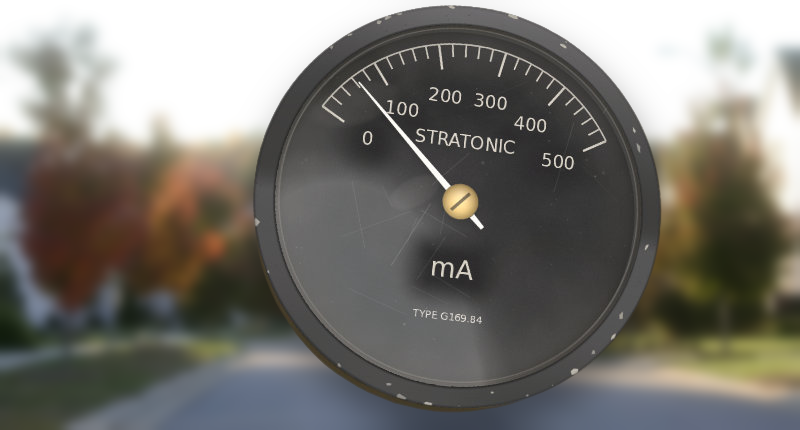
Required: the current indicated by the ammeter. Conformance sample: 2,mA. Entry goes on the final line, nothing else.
60,mA
